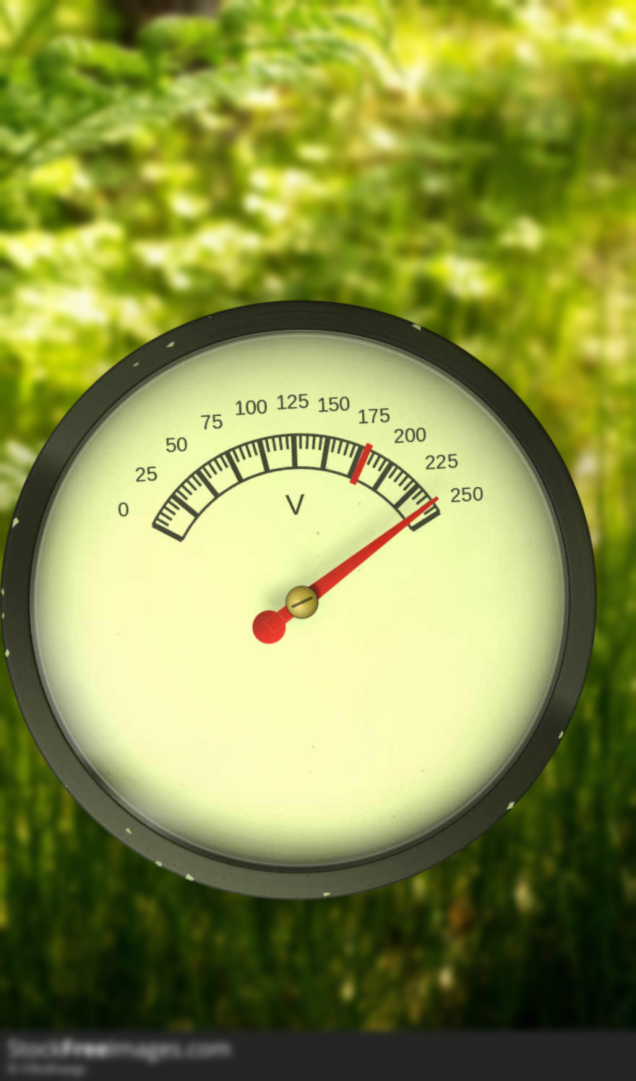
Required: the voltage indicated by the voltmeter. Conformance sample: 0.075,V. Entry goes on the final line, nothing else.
240,V
